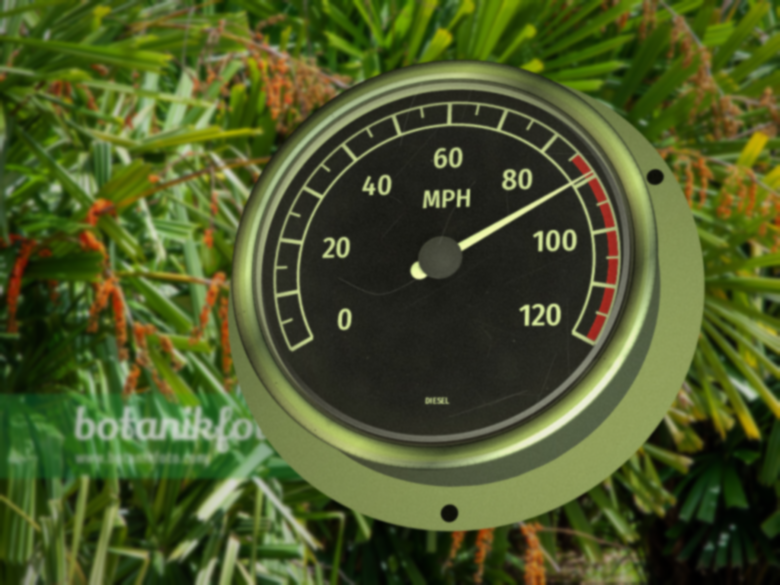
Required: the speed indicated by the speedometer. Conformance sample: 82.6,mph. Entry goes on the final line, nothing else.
90,mph
